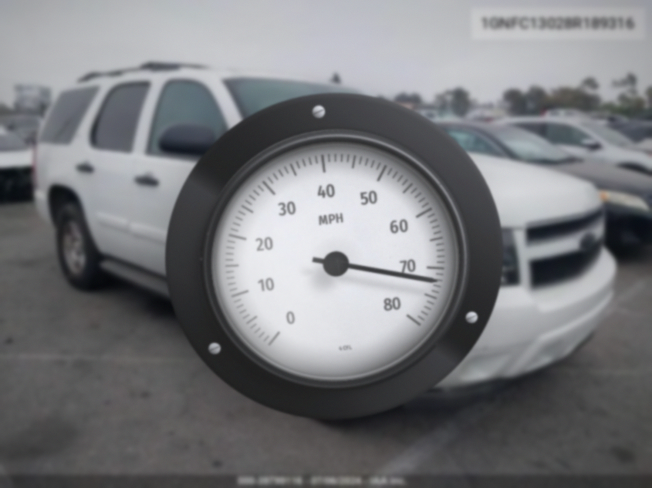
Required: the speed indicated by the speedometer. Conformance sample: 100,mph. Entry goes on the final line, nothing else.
72,mph
